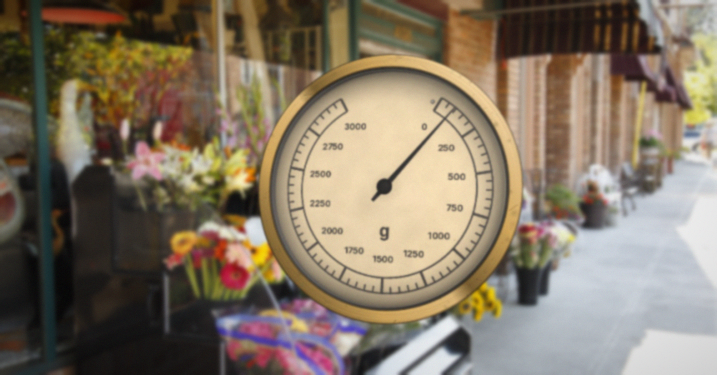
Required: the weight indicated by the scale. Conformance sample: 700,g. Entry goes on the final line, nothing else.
100,g
